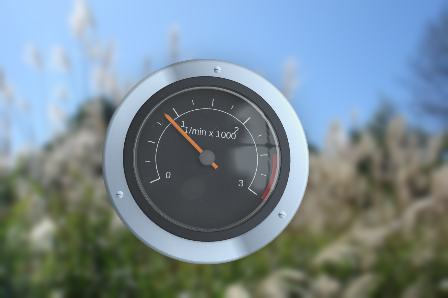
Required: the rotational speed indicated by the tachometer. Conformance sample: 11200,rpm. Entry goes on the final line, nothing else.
875,rpm
